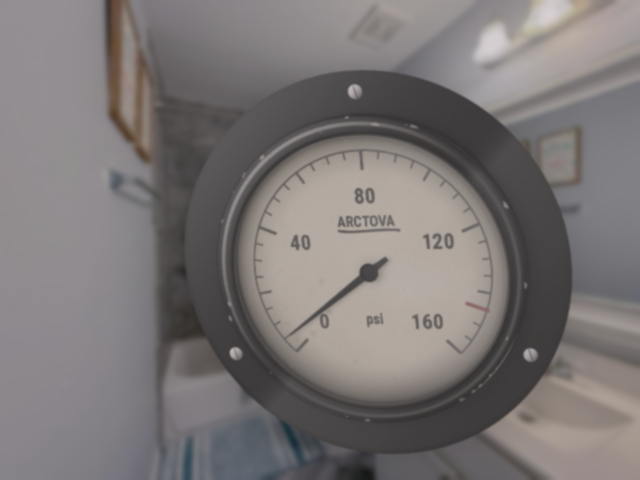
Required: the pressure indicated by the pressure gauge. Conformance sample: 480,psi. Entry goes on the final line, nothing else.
5,psi
